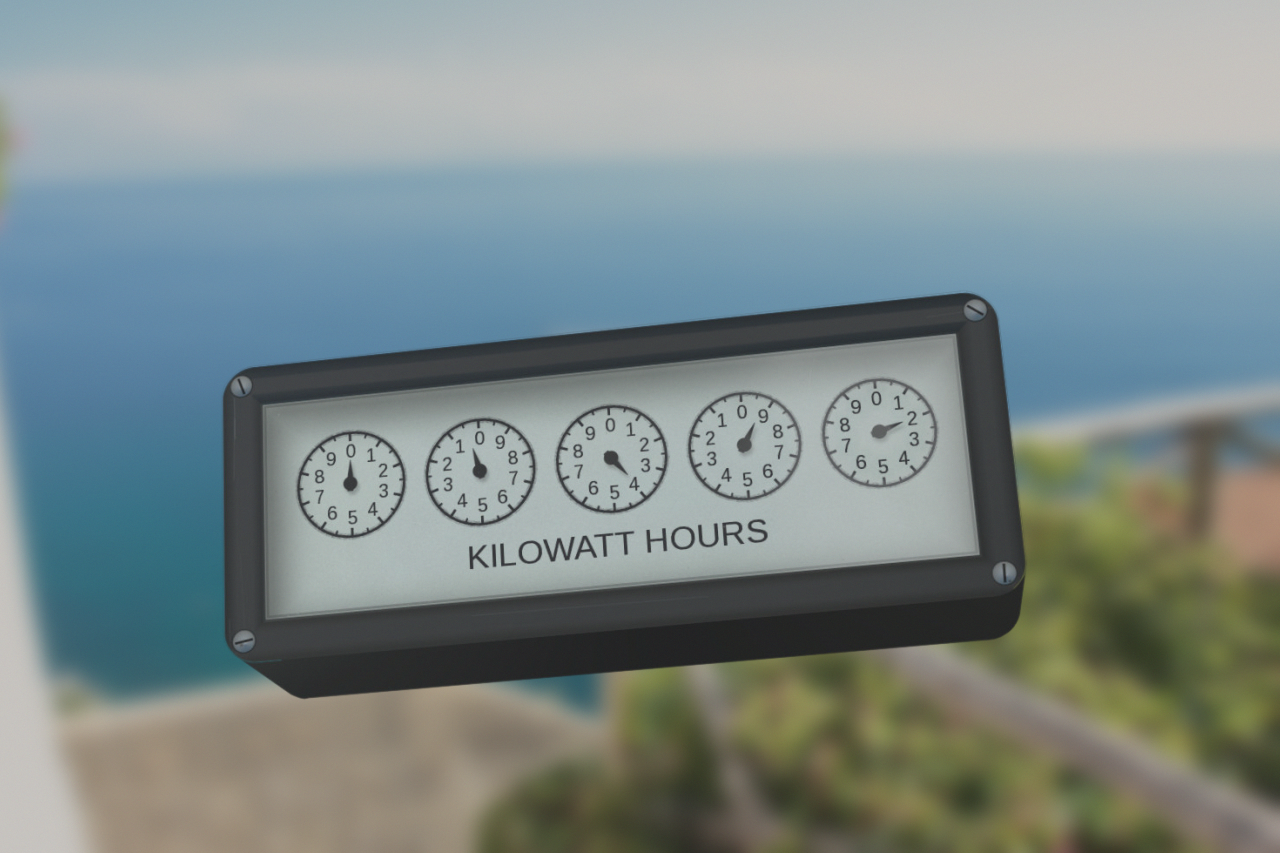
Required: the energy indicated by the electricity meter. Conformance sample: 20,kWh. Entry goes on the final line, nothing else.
392,kWh
